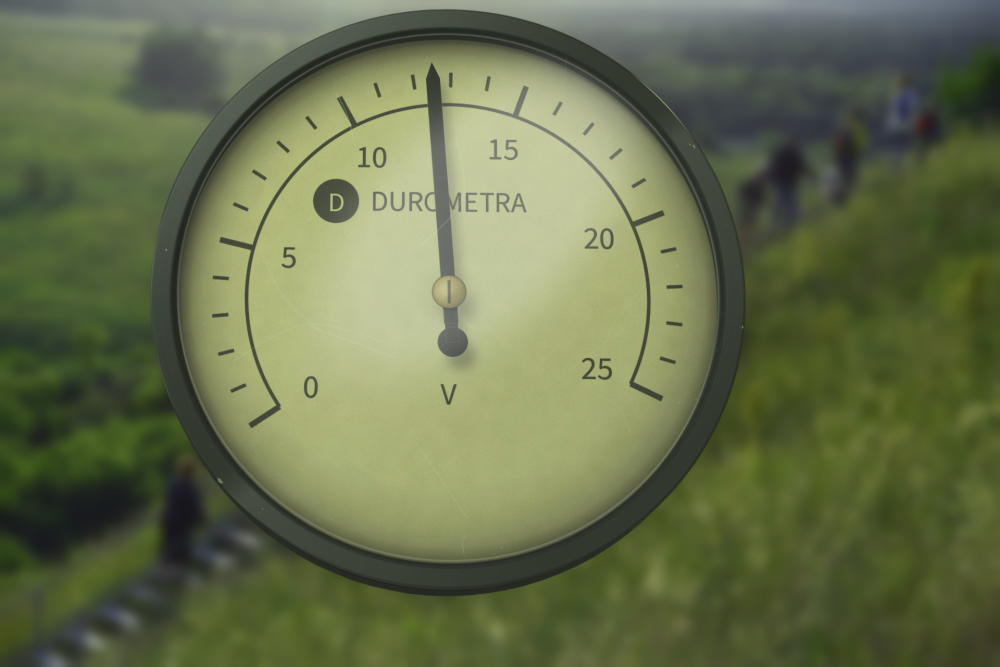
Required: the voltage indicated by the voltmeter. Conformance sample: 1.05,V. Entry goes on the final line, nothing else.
12.5,V
